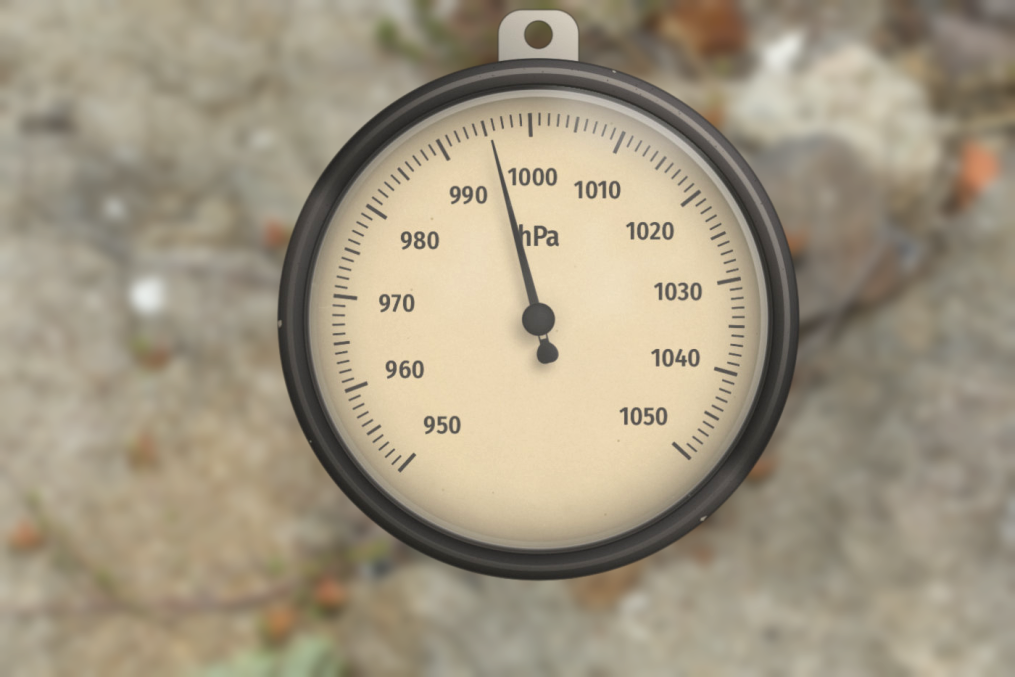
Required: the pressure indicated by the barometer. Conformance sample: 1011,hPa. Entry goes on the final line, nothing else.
995.5,hPa
